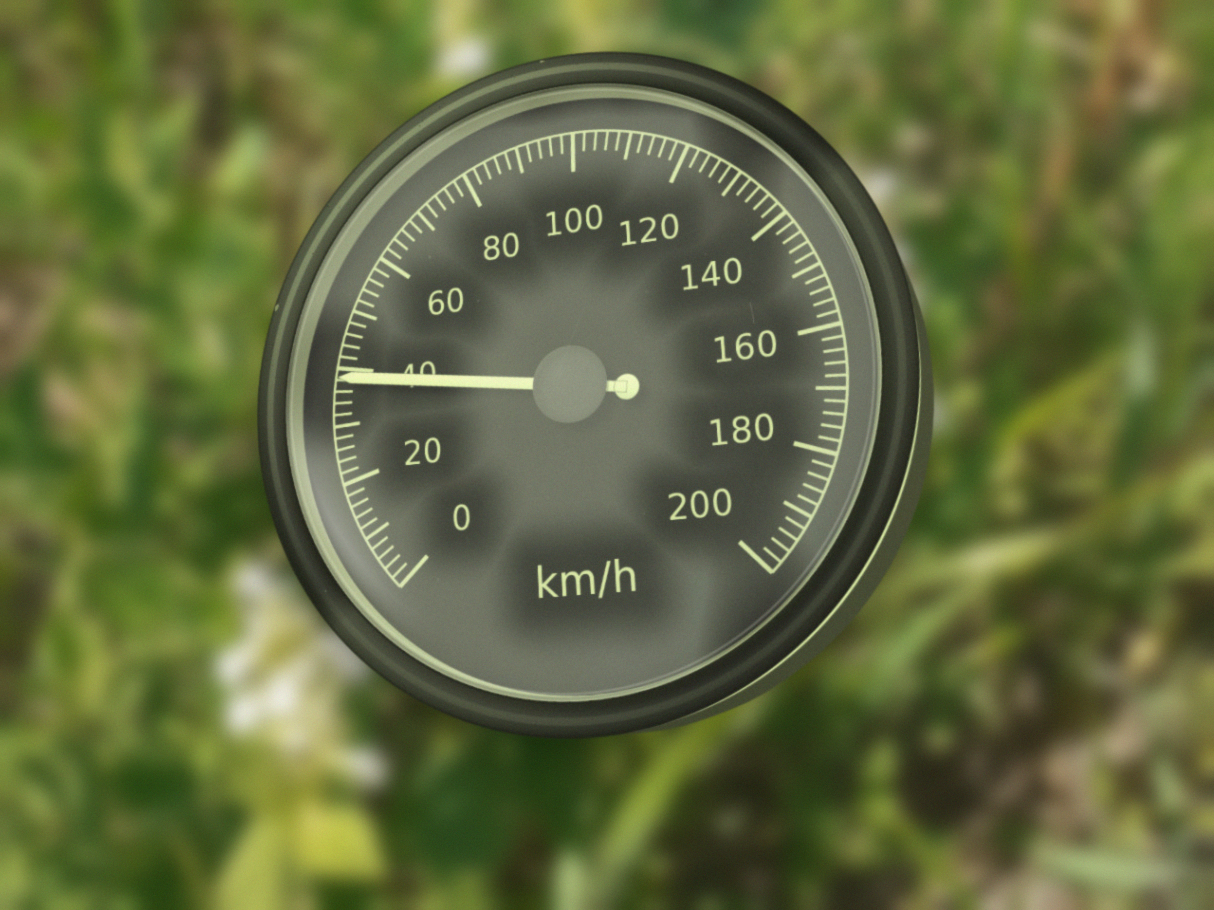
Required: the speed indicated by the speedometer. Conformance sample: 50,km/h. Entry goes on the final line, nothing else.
38,km/h
